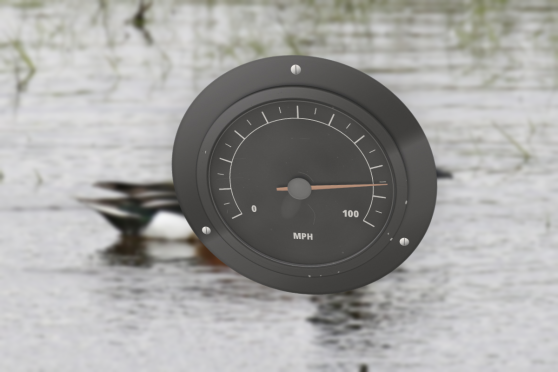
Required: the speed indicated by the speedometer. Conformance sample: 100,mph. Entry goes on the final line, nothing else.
85,mph
